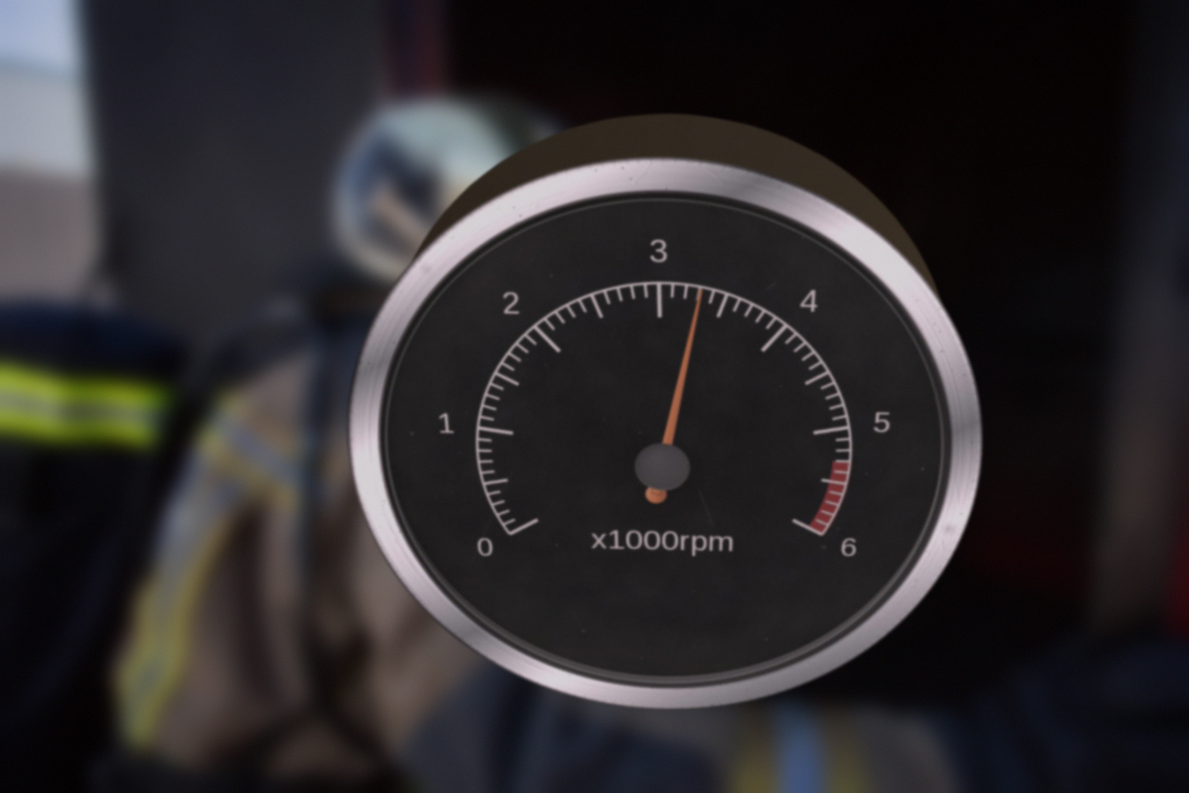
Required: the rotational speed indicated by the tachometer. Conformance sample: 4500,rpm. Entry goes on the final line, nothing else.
3300,rpm
